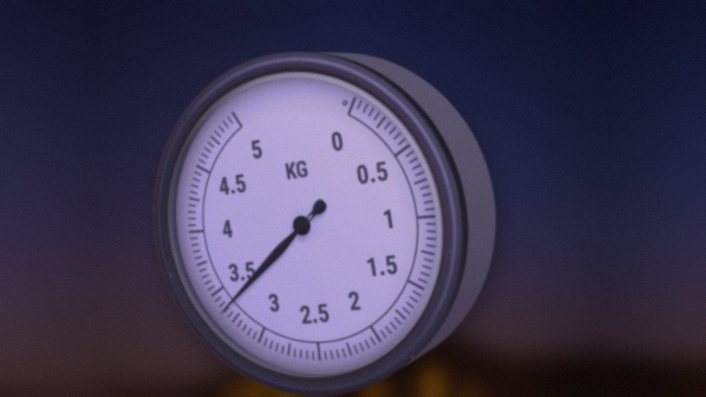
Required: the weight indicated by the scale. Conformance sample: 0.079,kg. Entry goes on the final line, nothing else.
3.35,kg
